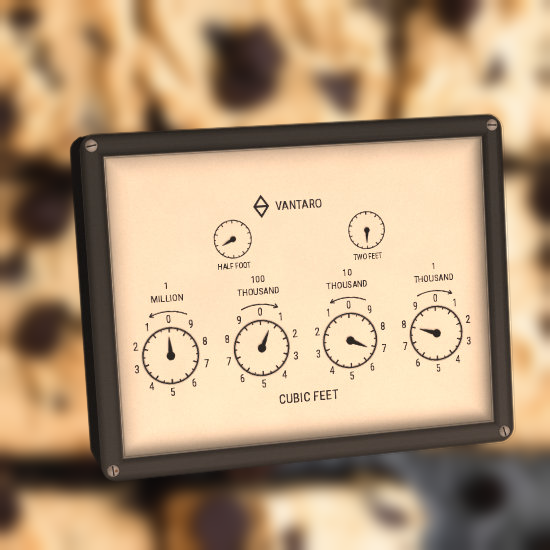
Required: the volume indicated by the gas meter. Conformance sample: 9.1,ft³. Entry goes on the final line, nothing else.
6800,ft³
